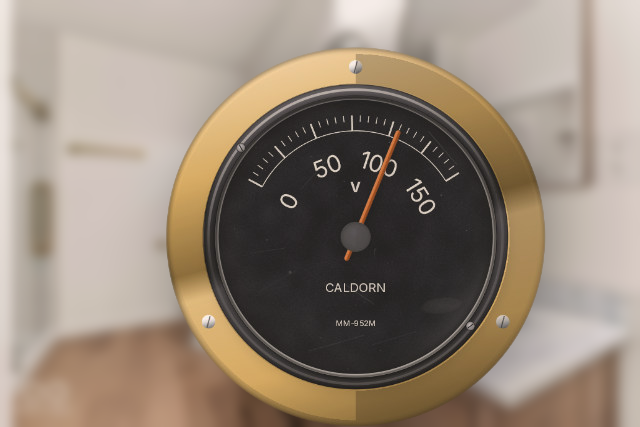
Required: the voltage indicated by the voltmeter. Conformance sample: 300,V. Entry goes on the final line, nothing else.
105,V
